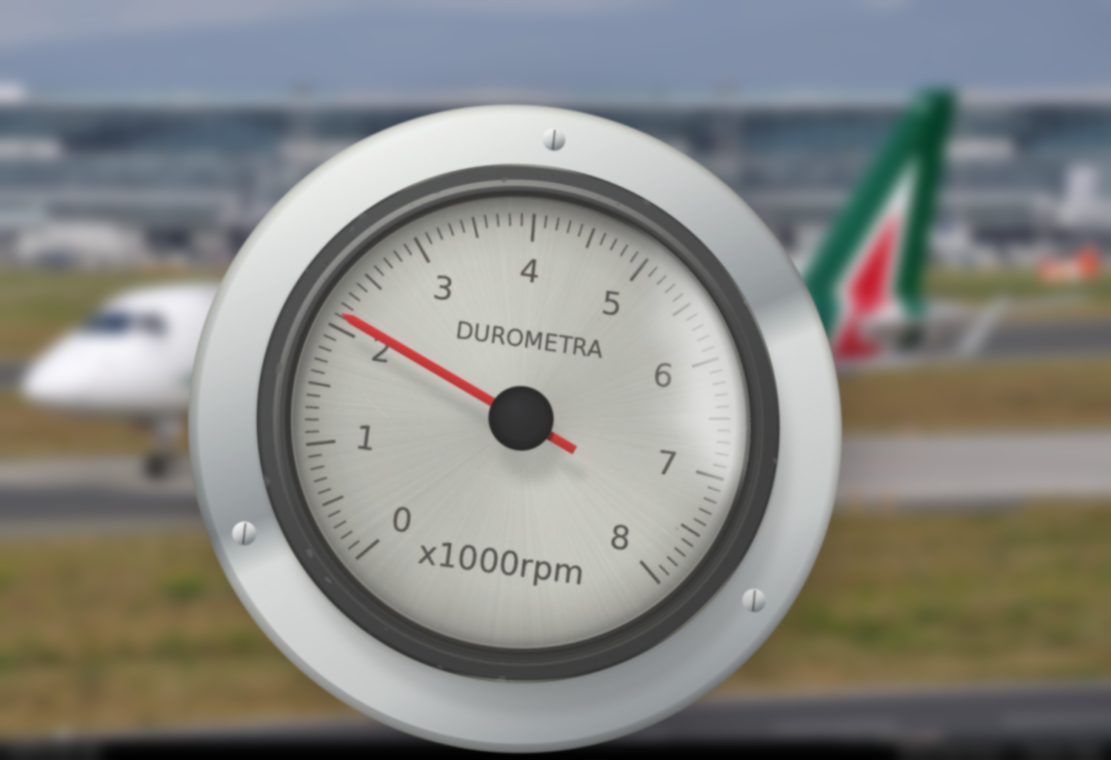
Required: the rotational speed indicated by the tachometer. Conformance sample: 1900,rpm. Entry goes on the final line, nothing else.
2100,rpm
